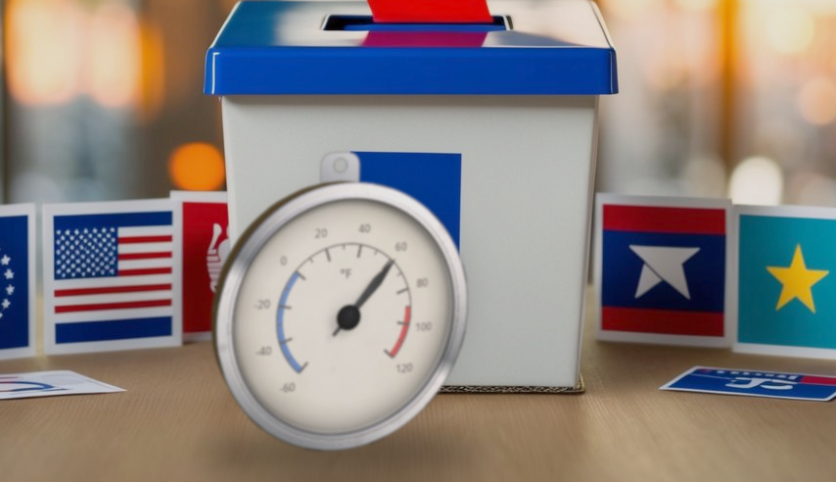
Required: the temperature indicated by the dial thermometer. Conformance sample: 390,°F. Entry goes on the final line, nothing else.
60,°F
